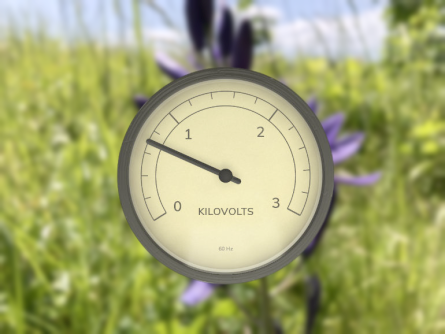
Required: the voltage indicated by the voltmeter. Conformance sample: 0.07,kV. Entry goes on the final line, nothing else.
0.7,kV
